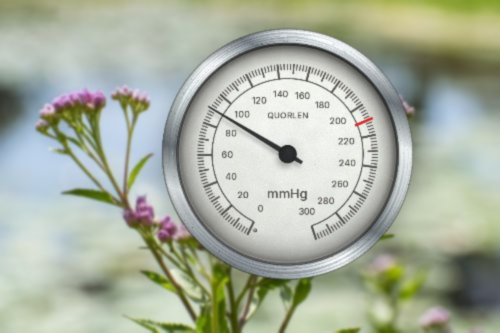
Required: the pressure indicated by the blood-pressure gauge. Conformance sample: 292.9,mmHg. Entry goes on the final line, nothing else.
90,mmHg
